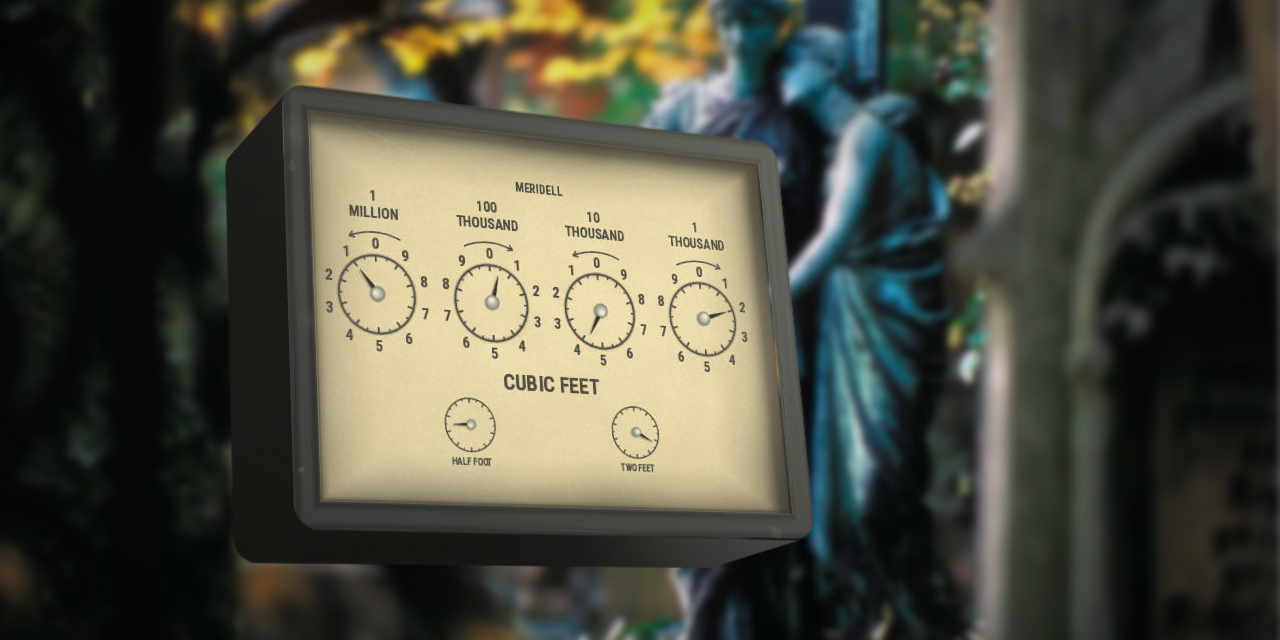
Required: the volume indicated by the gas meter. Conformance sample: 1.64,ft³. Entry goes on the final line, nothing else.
104200,ft³
